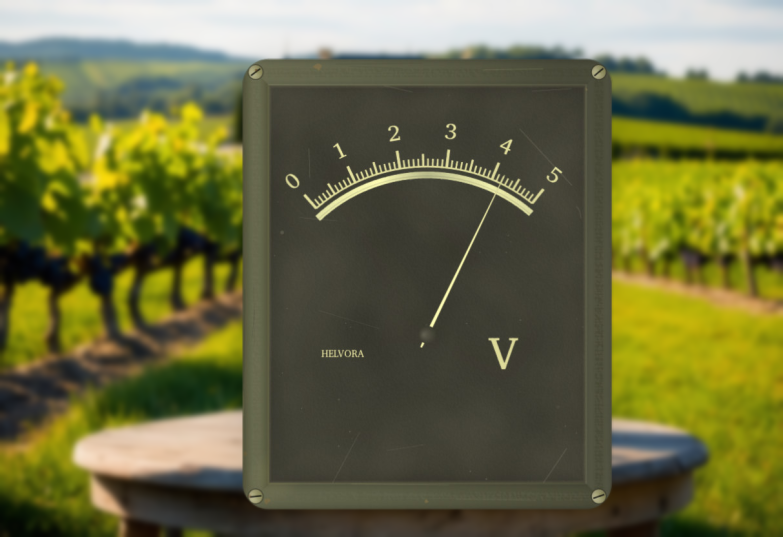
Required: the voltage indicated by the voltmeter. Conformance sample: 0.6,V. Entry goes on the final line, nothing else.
4.2,V
